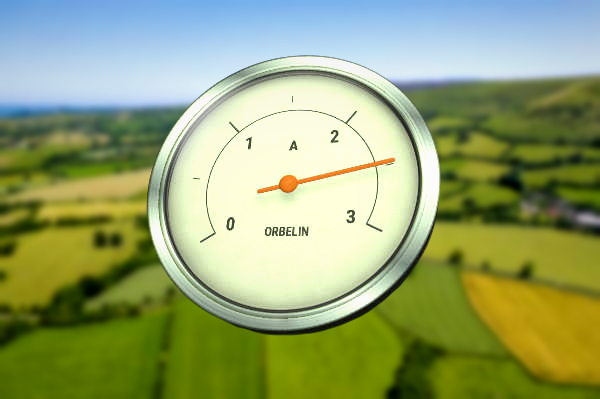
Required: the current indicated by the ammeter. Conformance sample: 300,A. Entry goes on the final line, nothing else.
2.5,A
